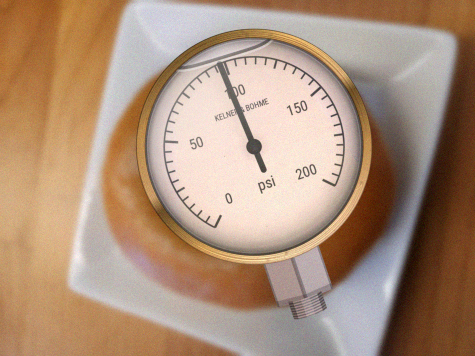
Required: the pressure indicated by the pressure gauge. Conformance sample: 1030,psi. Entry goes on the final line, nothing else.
97.5,psi
